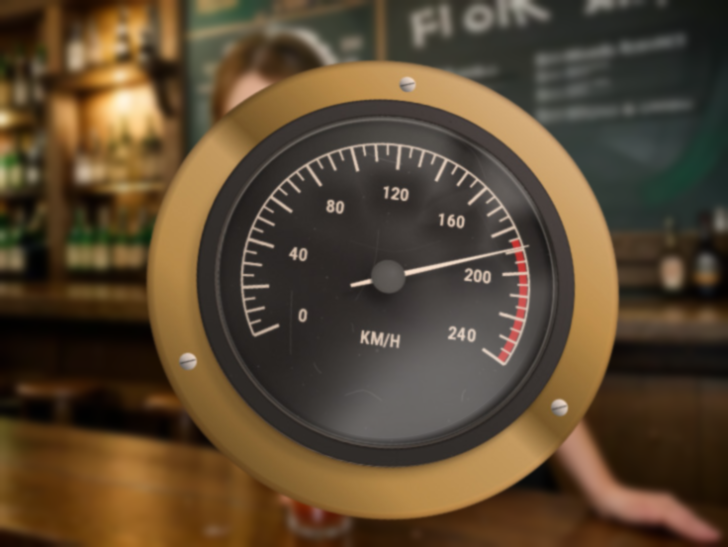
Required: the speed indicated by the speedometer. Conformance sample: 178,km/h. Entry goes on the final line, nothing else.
190,km/h
